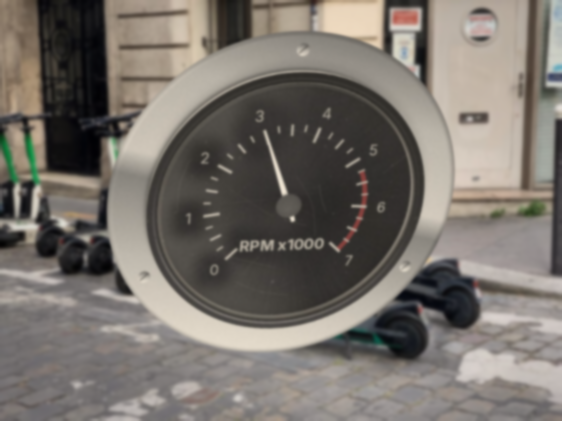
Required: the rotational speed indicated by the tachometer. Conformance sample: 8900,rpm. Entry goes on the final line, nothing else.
3000,rpm
